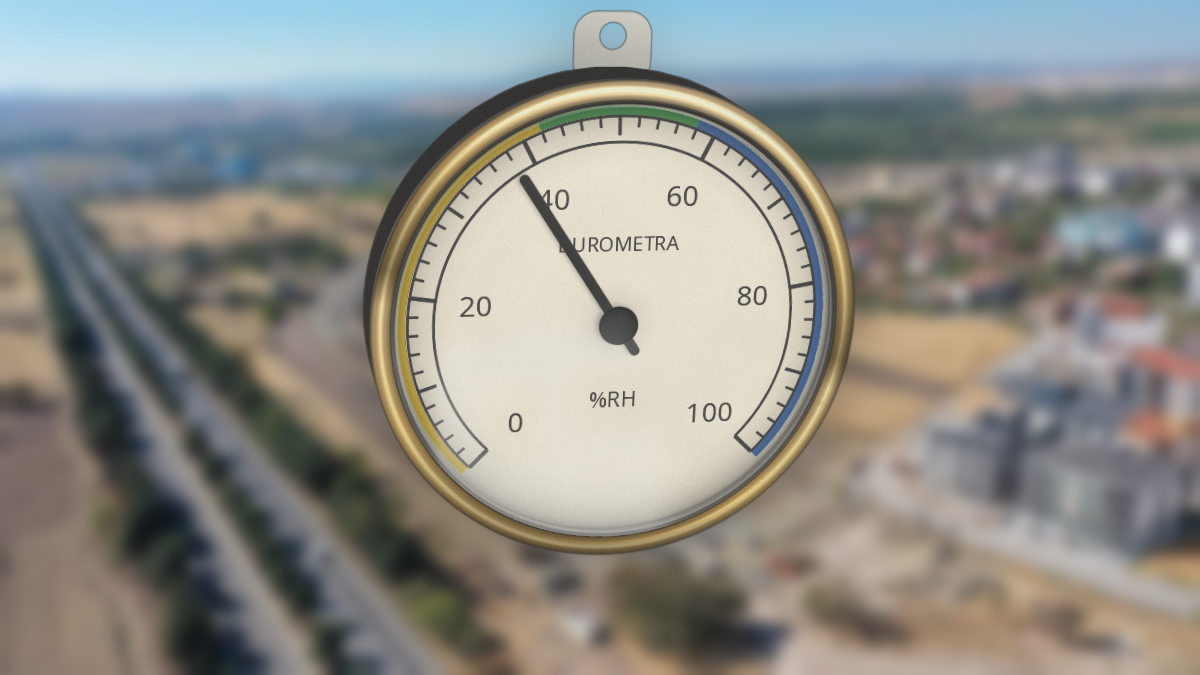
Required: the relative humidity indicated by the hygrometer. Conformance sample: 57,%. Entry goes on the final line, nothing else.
38,%
